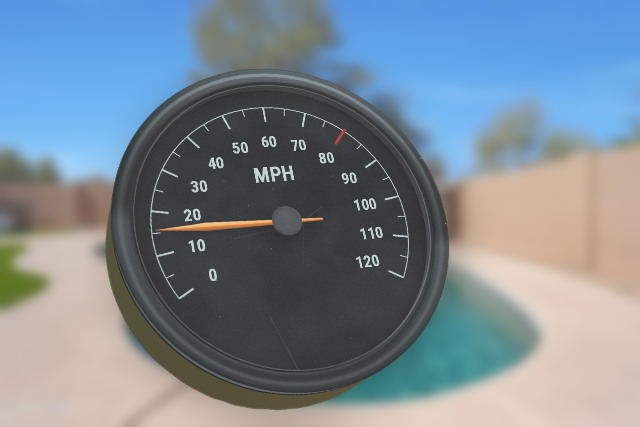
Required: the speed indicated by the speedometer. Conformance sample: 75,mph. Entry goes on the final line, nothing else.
15,mph
